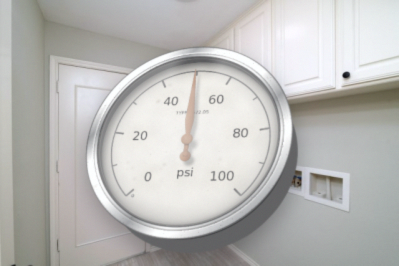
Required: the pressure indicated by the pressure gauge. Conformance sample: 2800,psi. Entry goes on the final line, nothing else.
50,psi
